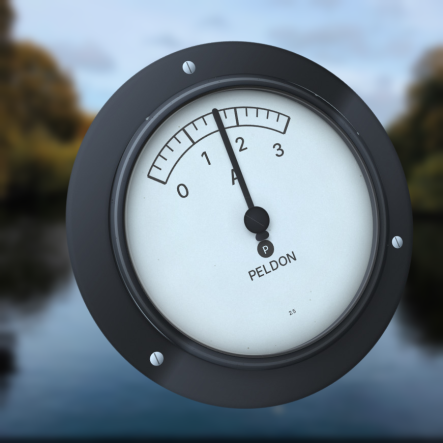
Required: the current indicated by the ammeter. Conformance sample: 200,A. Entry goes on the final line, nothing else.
1.6,A
